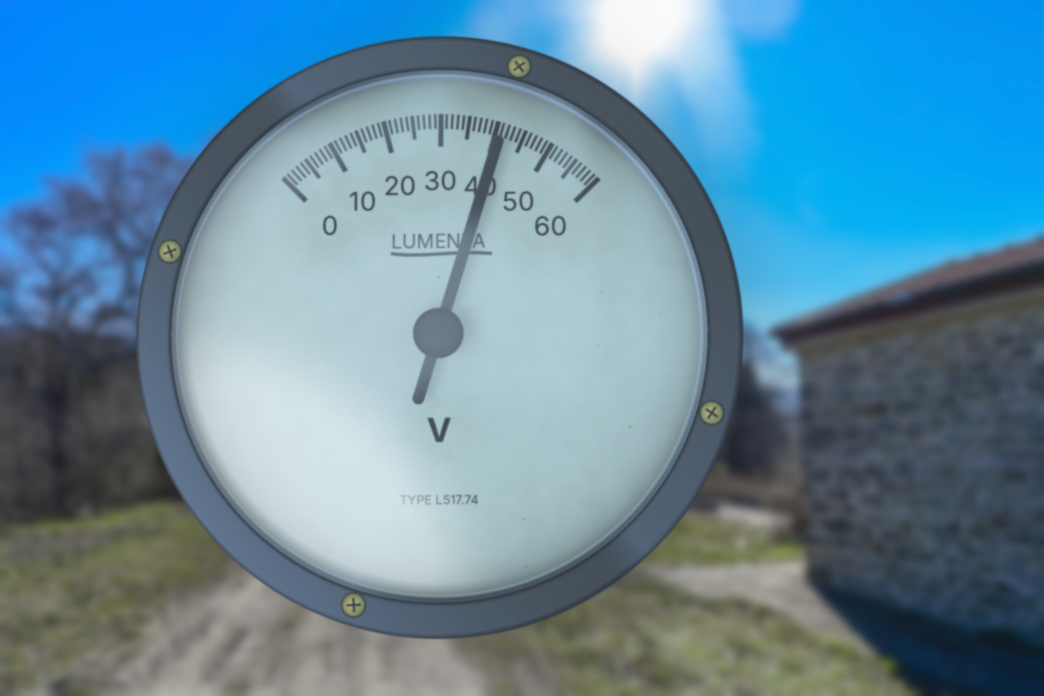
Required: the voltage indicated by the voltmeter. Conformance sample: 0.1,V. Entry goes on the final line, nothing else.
41,V
